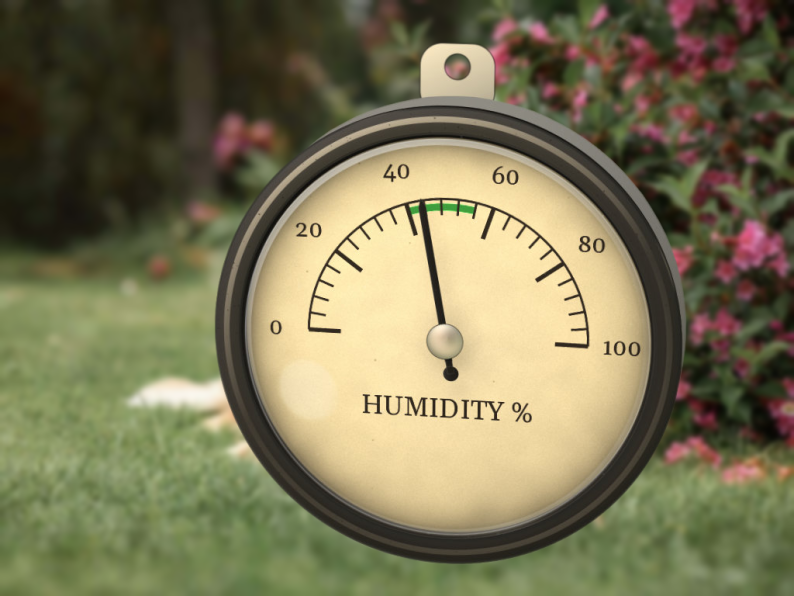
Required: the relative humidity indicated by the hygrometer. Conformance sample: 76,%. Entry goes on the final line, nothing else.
44,%
